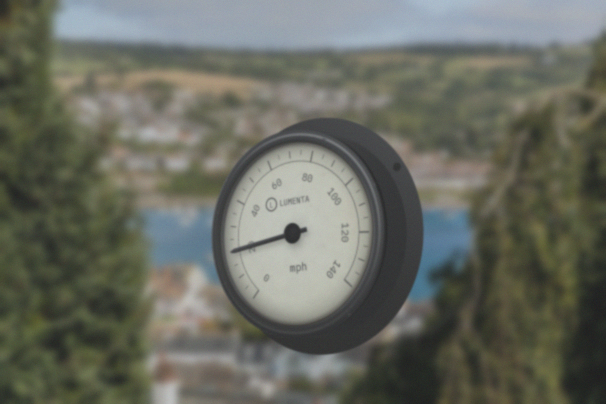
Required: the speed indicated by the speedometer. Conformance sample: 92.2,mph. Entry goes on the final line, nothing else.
20,mph
